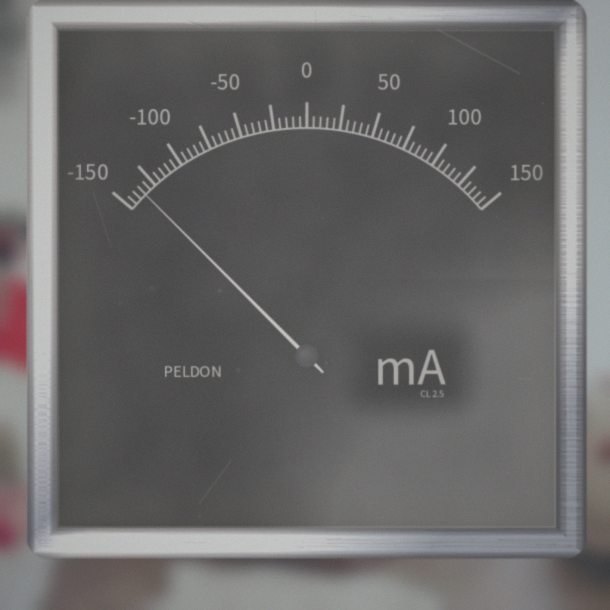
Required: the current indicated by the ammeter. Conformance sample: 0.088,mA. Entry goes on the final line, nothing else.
-135,mA
